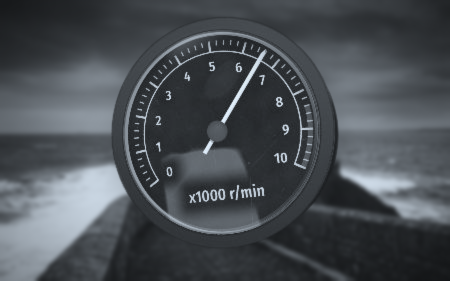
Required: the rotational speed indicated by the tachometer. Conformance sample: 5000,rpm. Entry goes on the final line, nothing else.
6600,rpm
